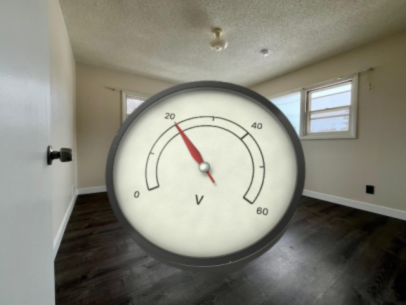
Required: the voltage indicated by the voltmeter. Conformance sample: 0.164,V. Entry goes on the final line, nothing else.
20,V
